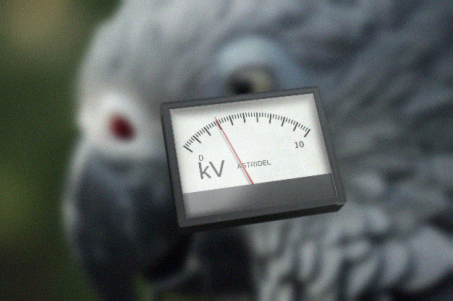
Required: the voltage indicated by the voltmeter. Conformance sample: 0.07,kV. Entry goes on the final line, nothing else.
3,kV
